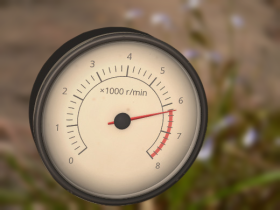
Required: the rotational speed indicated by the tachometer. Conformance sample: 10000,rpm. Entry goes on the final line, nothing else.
6200,rpm
